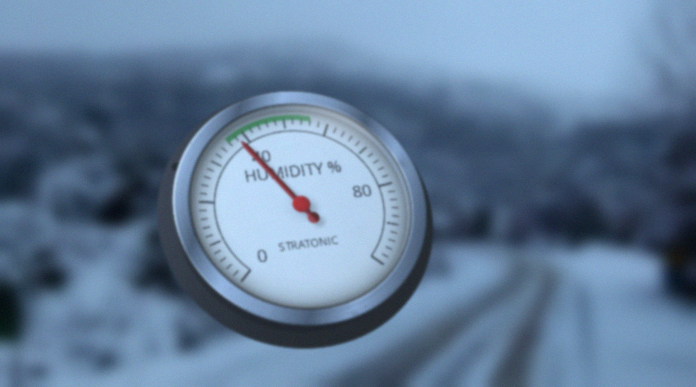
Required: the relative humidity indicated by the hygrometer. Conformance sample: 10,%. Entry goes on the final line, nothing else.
38,%
